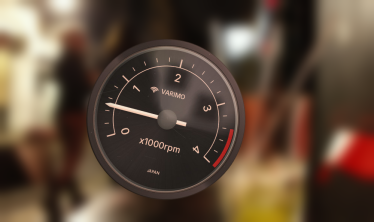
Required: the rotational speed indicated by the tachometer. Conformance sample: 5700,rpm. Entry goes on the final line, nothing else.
500,rpm
